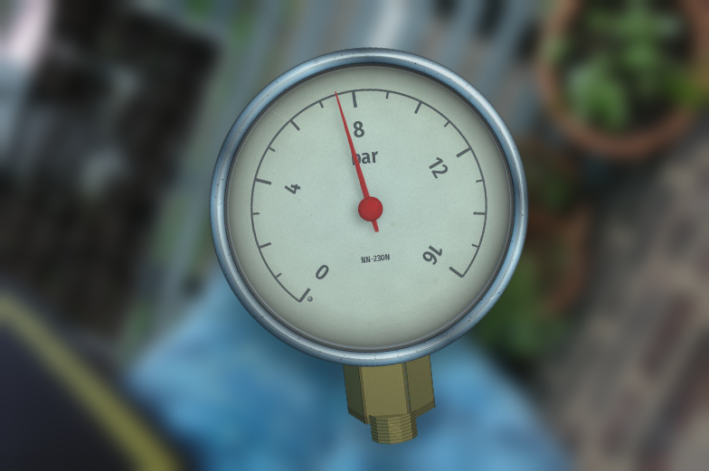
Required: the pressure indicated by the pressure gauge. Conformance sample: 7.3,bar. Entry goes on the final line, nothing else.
7.5,bar
